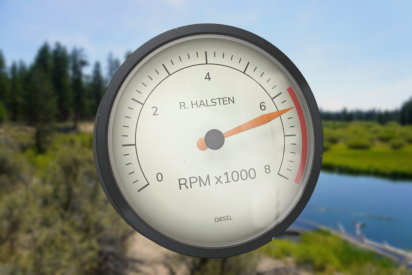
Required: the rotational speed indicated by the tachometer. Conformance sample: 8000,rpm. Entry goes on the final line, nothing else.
6400,rpm
